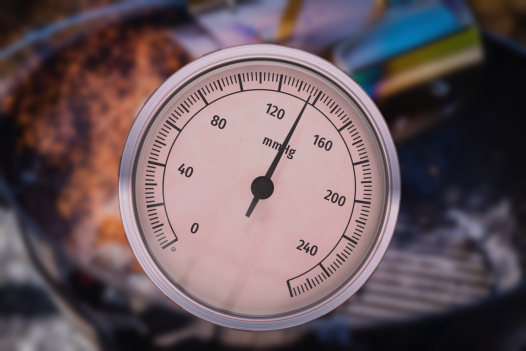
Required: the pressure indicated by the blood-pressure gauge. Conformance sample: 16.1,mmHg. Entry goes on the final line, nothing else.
136,mmHg
